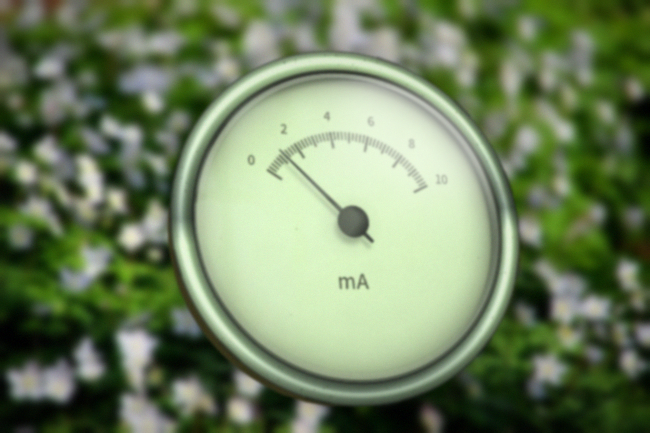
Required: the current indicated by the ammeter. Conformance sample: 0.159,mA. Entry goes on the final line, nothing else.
1,mA
